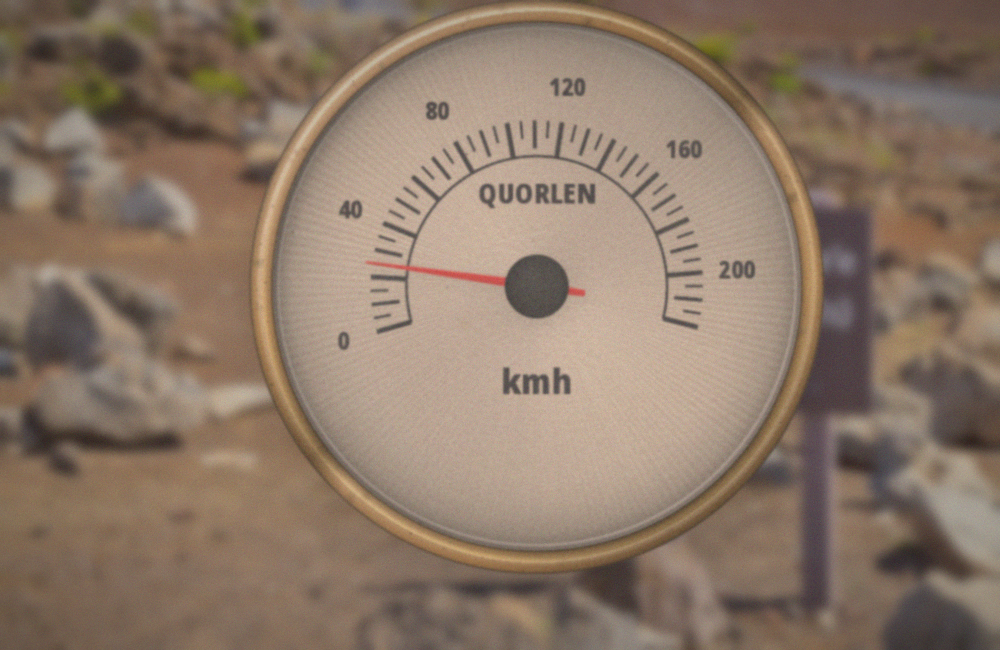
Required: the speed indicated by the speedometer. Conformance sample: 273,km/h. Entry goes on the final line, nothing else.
25,km/h
